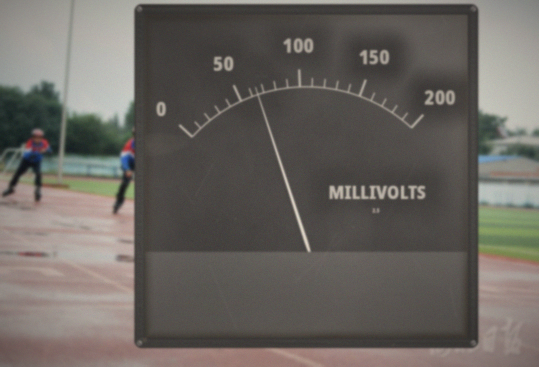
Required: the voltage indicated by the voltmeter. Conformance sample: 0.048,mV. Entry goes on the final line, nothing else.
65,mV
